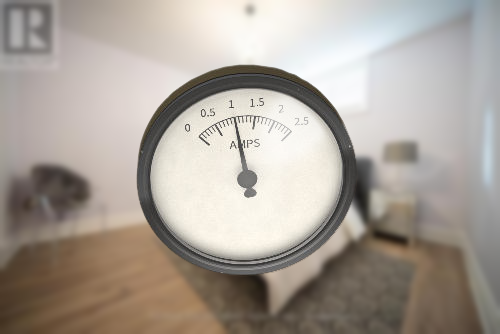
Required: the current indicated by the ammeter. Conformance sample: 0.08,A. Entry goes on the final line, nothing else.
1,A
